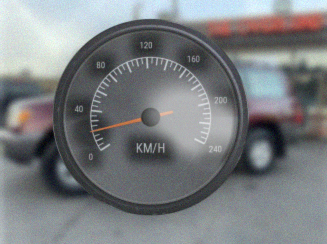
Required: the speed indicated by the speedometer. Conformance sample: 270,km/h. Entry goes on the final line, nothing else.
20,km/h
